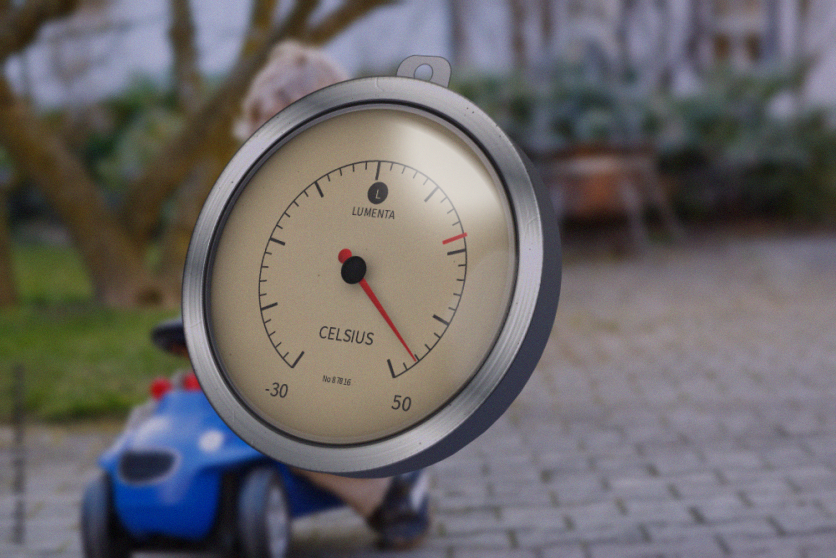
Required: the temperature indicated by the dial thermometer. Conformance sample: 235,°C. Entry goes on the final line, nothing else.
46,°C
